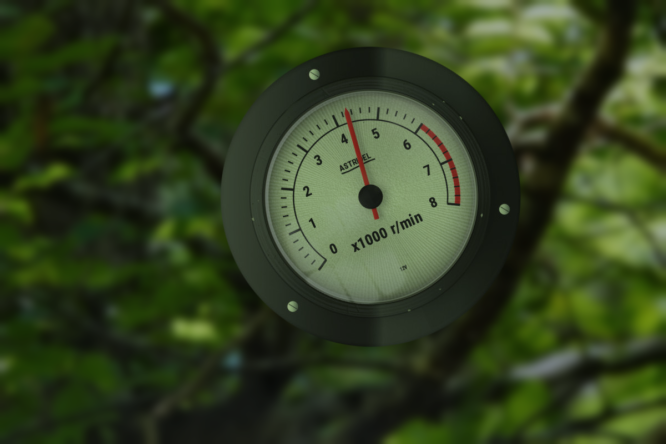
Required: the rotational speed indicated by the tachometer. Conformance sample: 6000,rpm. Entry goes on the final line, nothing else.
4300,rpm
